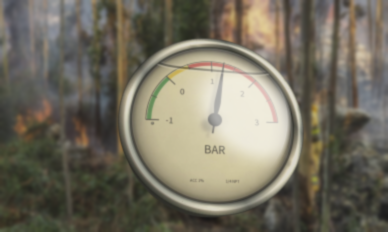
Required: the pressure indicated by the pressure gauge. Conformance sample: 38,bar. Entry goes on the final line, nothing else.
1.25,bar
